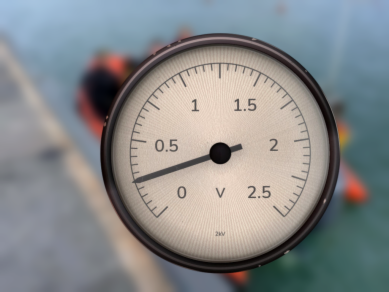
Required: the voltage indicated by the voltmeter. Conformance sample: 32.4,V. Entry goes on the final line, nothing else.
0.25,V
